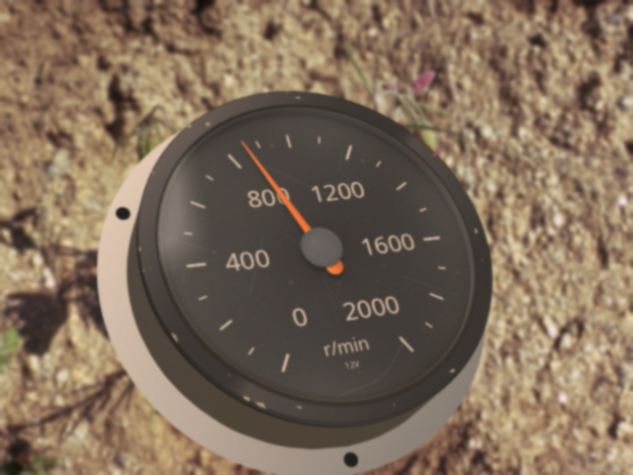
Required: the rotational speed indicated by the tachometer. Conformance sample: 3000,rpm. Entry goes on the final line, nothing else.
850,rpm
